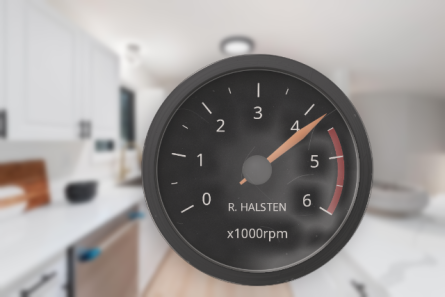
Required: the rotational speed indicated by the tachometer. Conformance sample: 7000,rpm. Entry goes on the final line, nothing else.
4250,rpm
